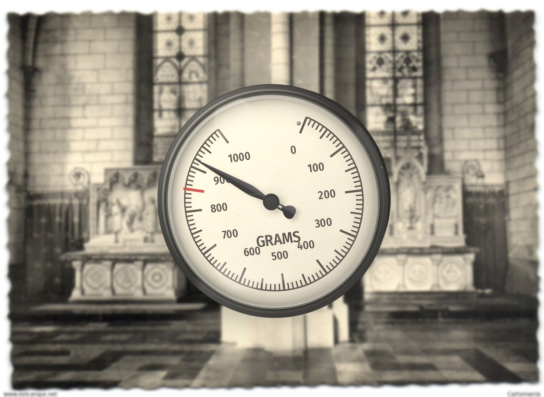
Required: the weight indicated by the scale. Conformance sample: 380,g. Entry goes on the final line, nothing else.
920,g
